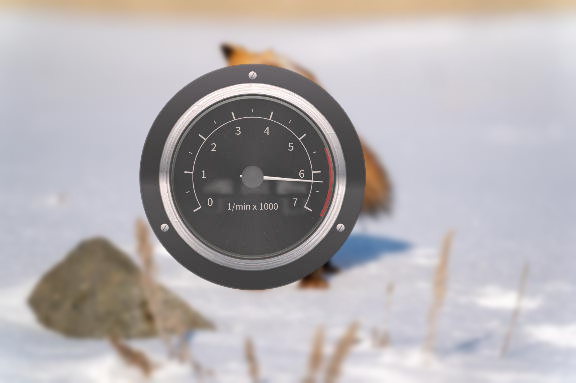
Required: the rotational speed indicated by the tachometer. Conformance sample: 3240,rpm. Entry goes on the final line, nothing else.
6250,rpm
